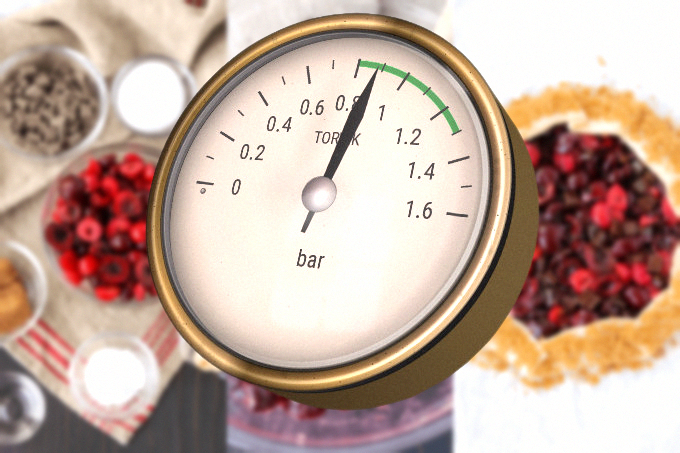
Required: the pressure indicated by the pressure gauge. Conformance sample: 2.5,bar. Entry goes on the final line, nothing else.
0.9,bar
